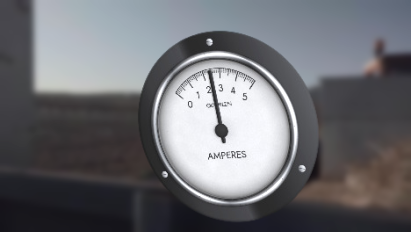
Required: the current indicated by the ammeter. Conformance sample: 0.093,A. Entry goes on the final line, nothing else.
2.5,A
